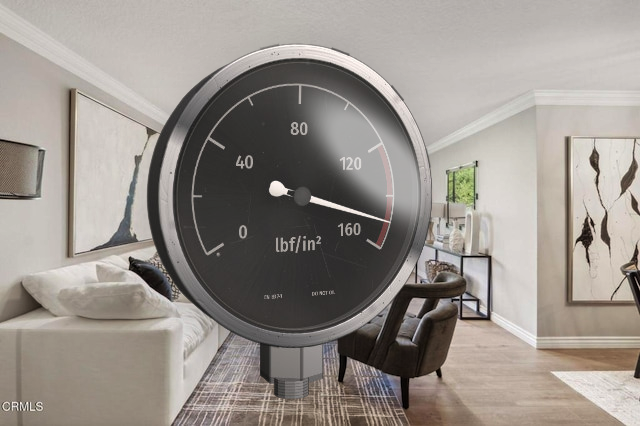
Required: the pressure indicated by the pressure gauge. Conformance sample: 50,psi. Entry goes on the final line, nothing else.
150,psi
